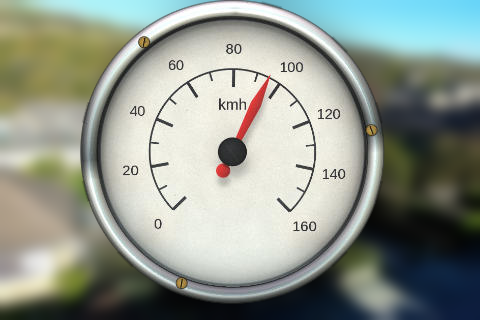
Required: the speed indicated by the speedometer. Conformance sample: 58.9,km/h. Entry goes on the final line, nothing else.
95,km/h
